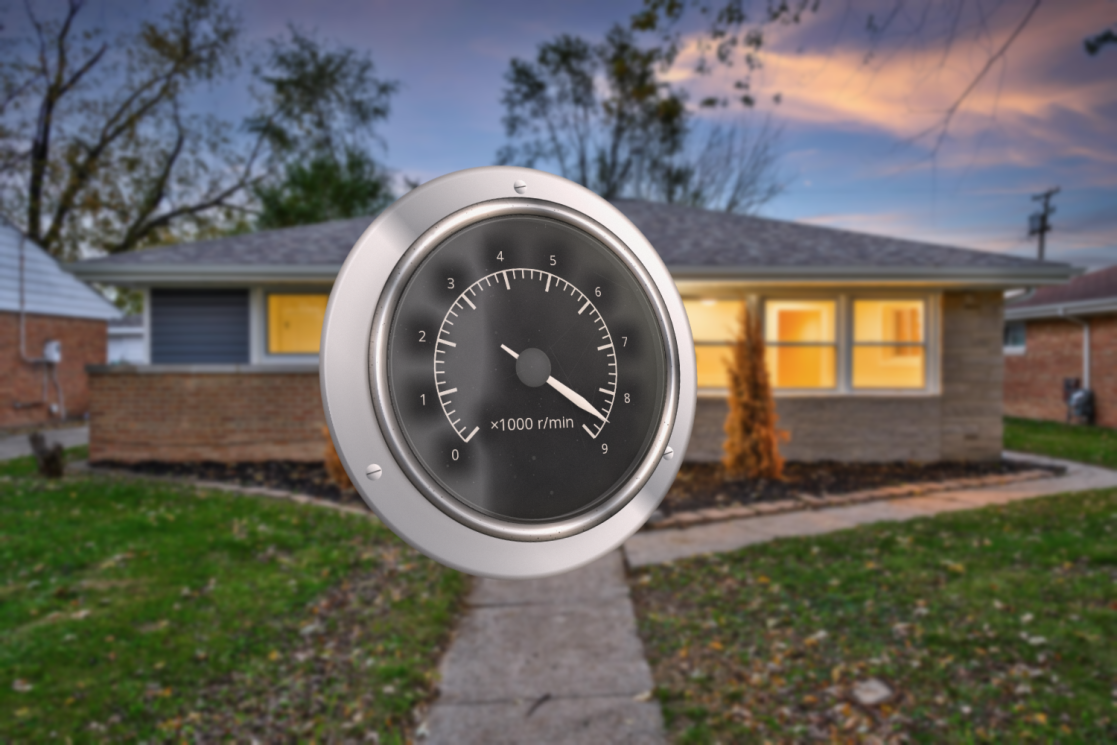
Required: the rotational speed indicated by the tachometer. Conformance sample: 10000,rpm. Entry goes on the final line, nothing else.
8600,rpm
